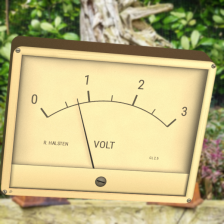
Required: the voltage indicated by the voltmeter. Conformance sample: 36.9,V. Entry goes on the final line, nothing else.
0.75,V
